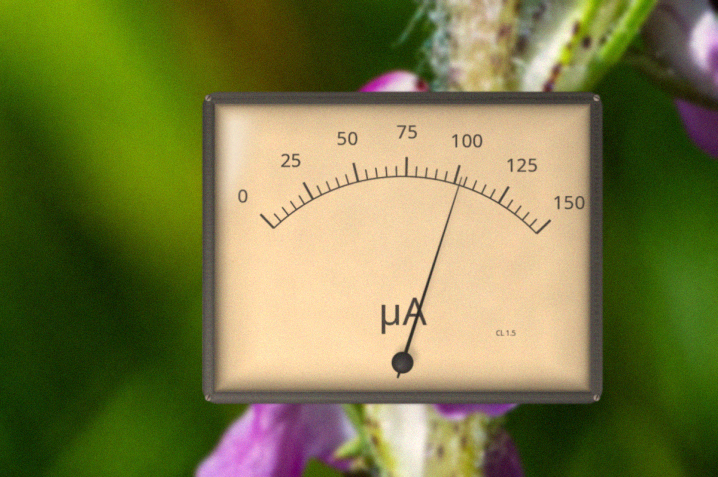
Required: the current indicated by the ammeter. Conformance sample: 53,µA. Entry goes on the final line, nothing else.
102.5,µA
